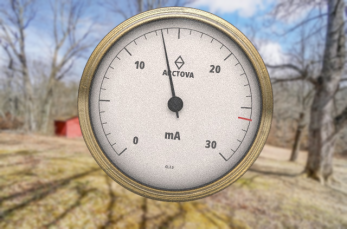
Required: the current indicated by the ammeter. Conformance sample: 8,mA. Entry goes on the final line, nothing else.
13.5,mA
